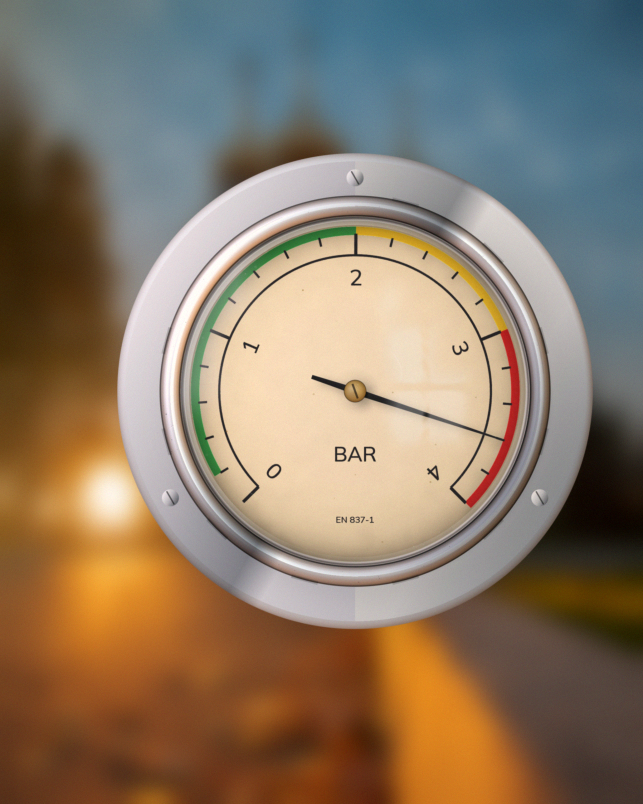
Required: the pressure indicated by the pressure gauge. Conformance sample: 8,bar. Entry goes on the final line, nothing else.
3.6,bar
